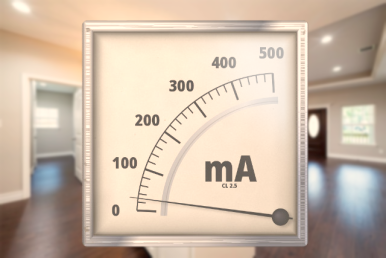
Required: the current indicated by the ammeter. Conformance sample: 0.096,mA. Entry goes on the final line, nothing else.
30,mA
